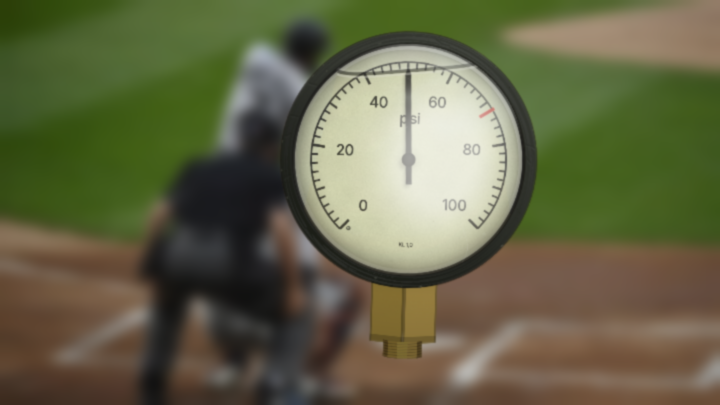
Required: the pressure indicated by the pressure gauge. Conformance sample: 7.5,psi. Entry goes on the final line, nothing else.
50,psi
